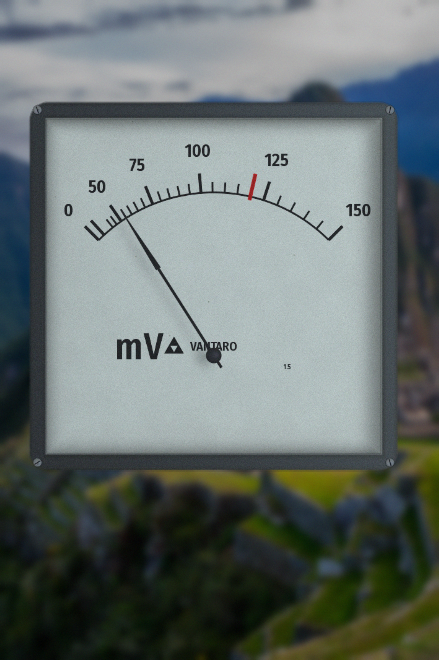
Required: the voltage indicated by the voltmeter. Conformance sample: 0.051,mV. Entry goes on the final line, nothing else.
55,mV
